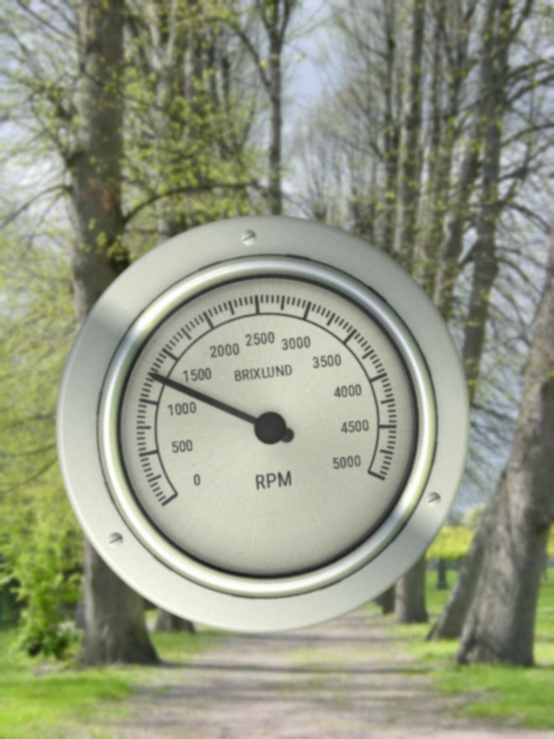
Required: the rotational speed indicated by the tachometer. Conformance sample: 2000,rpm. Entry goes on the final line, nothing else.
1250,rpm
